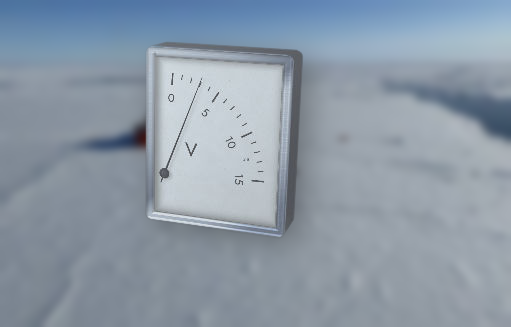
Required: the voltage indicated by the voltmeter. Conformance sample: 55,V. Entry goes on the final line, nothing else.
3,V
